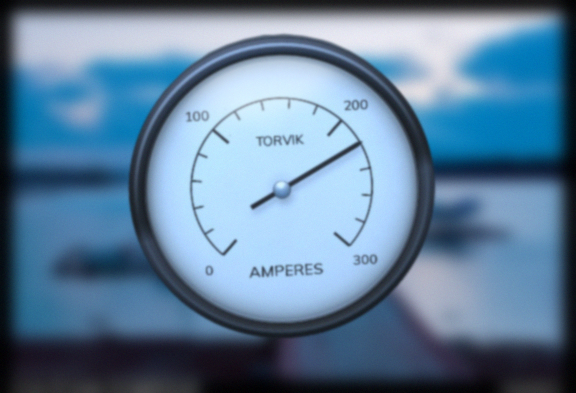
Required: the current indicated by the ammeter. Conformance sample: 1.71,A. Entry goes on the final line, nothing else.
220,A
